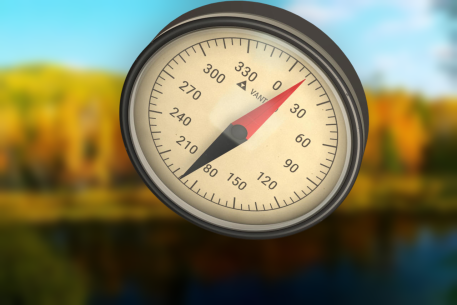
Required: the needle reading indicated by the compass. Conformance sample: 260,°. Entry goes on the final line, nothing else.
10,°
